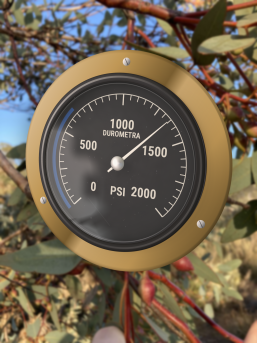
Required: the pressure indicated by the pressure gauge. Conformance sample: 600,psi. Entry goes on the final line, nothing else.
1350,psi
